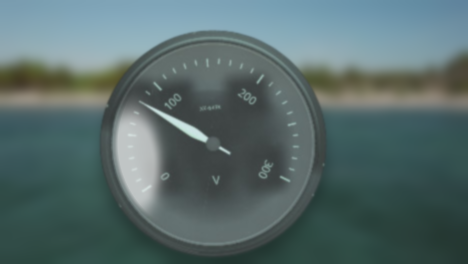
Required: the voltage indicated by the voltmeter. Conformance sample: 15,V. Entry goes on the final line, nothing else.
80,V
